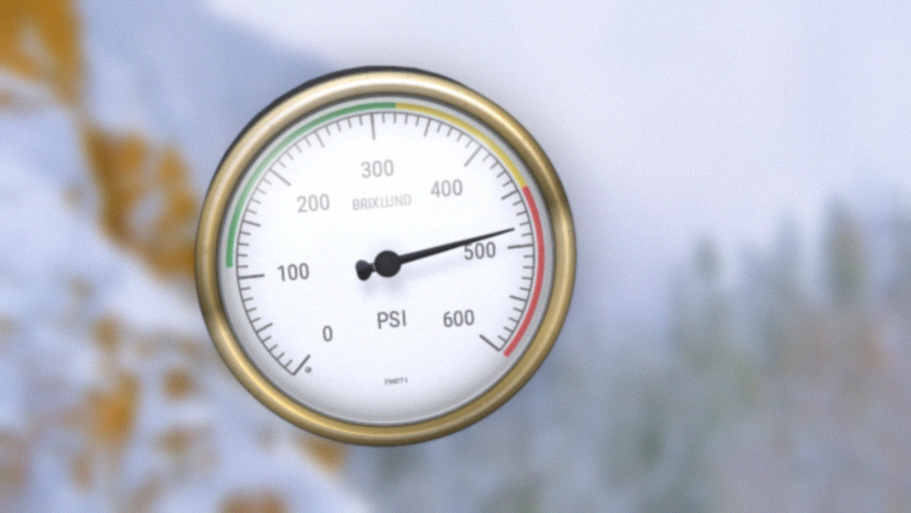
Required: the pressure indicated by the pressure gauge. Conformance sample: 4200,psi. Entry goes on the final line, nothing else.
480,psi
